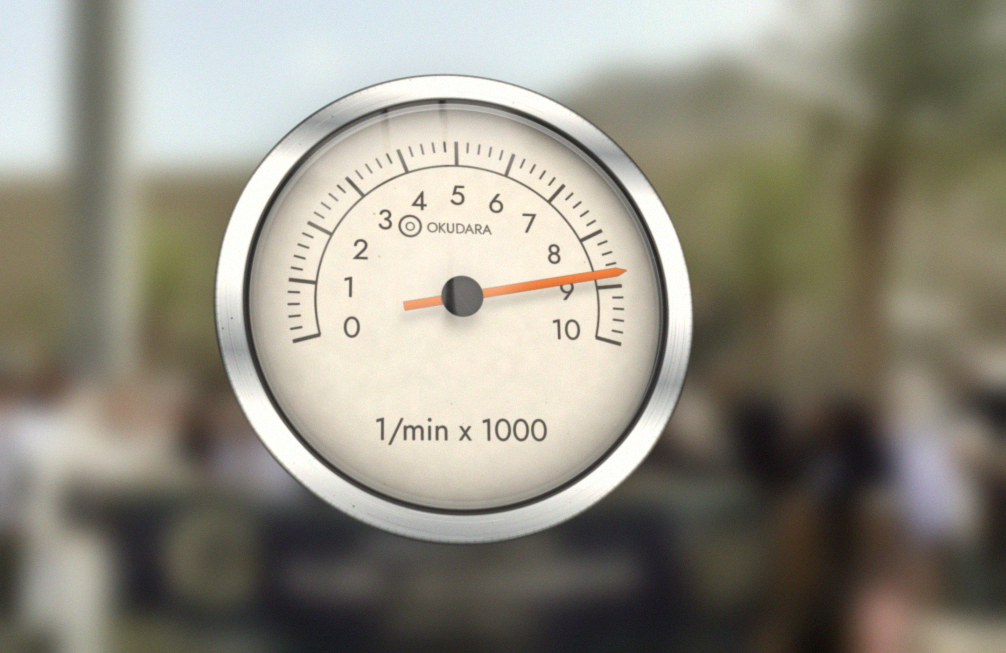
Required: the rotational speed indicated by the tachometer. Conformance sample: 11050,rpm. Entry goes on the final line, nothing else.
8800,rpm
